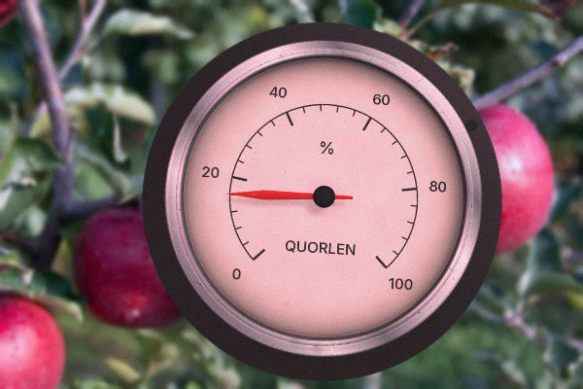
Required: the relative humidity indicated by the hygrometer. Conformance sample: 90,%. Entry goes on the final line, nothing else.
16,%
